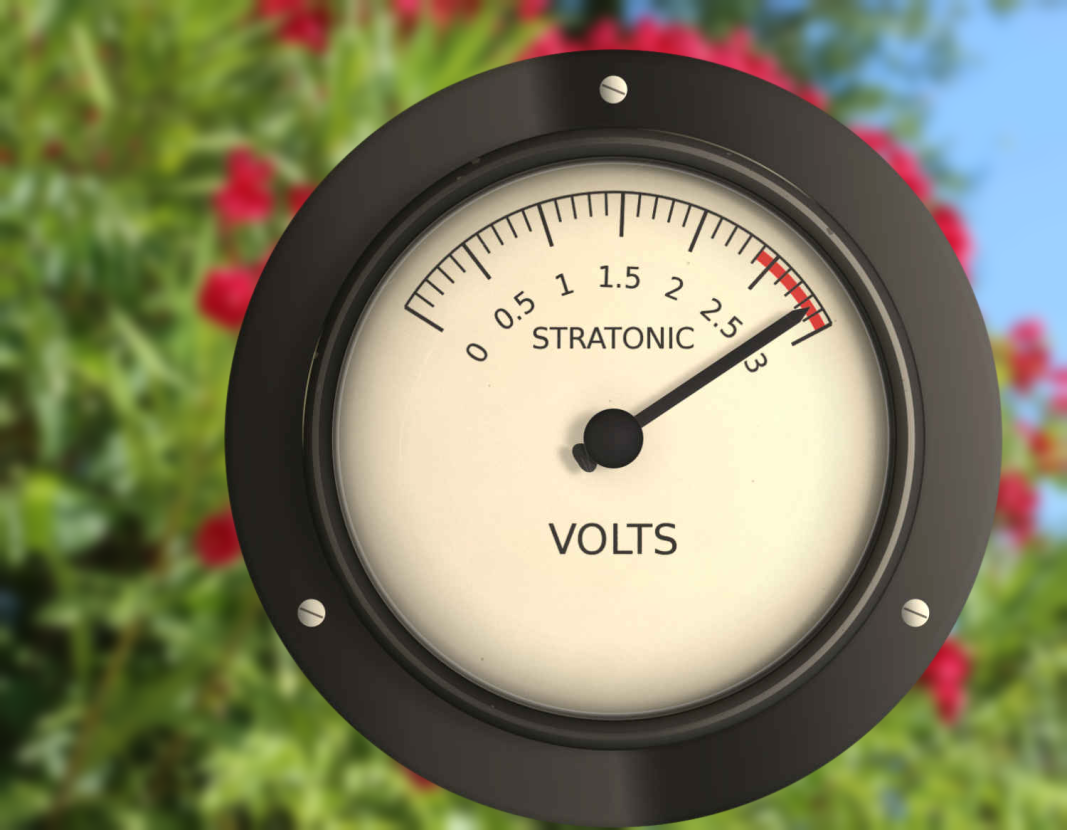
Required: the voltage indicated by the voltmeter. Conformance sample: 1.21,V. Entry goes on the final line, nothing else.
2.85,V
